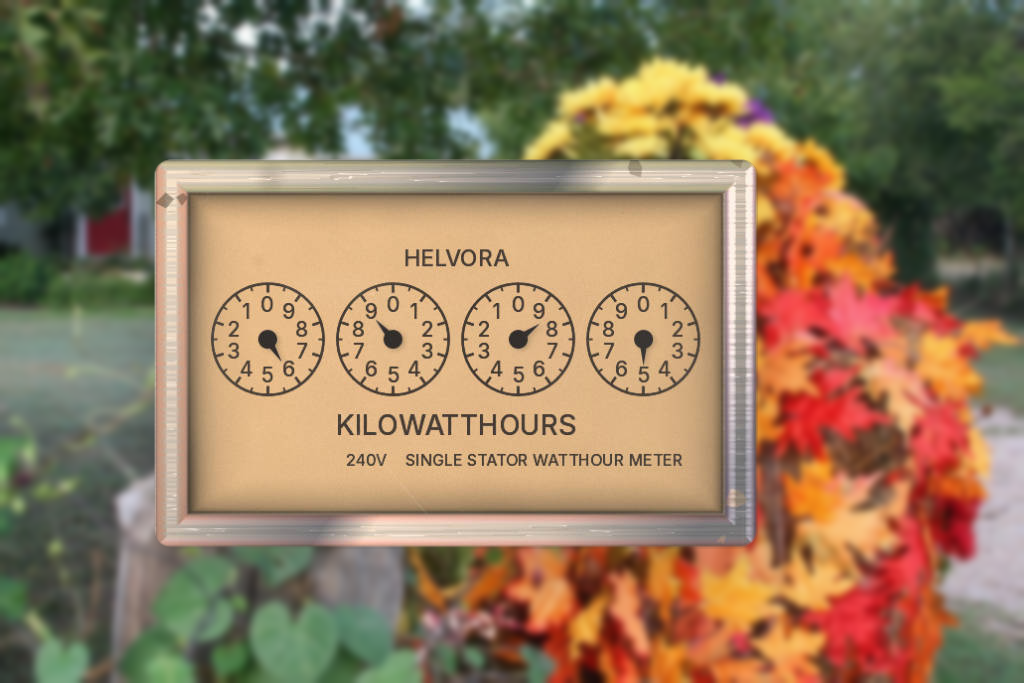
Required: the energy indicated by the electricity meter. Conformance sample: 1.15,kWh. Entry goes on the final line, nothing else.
5885,kWh
